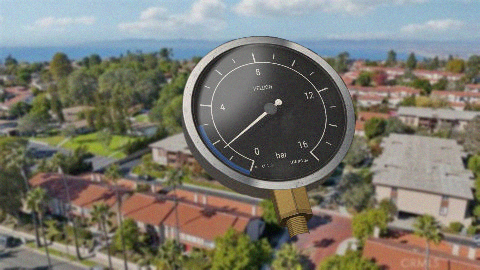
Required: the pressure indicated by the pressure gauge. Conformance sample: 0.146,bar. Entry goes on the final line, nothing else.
1.5,bar
